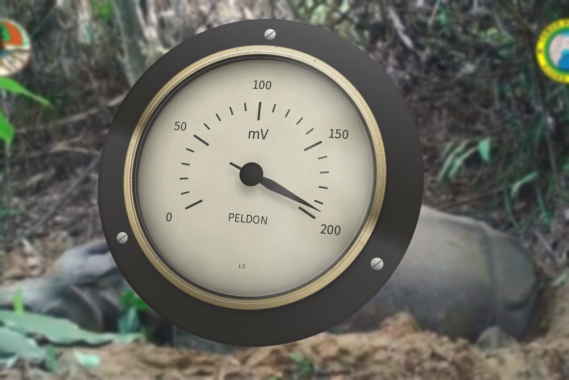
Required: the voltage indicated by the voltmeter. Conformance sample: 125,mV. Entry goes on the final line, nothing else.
195,mV
